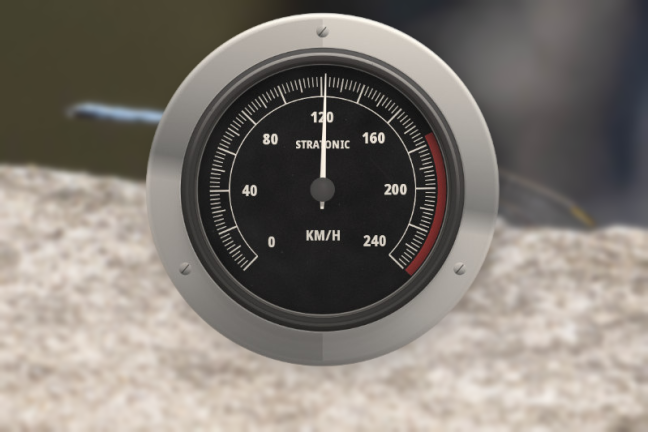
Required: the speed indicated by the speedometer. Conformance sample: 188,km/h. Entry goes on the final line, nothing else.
122,km/h
